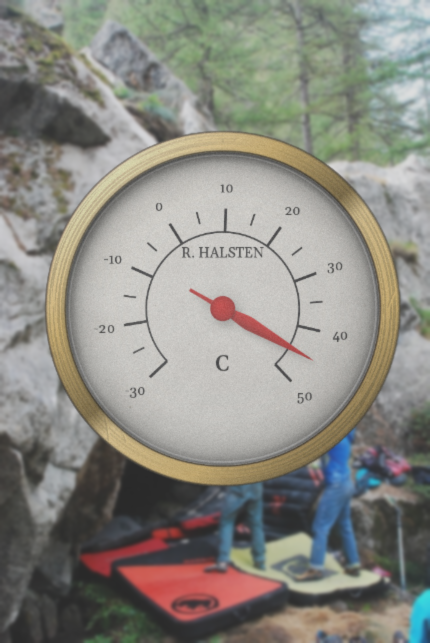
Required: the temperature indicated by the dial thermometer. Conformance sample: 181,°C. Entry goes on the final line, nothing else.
45,°C
